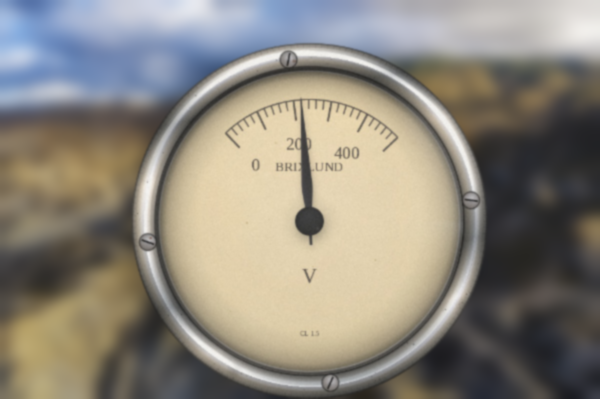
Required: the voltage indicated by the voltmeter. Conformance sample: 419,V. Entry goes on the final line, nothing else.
220,V
